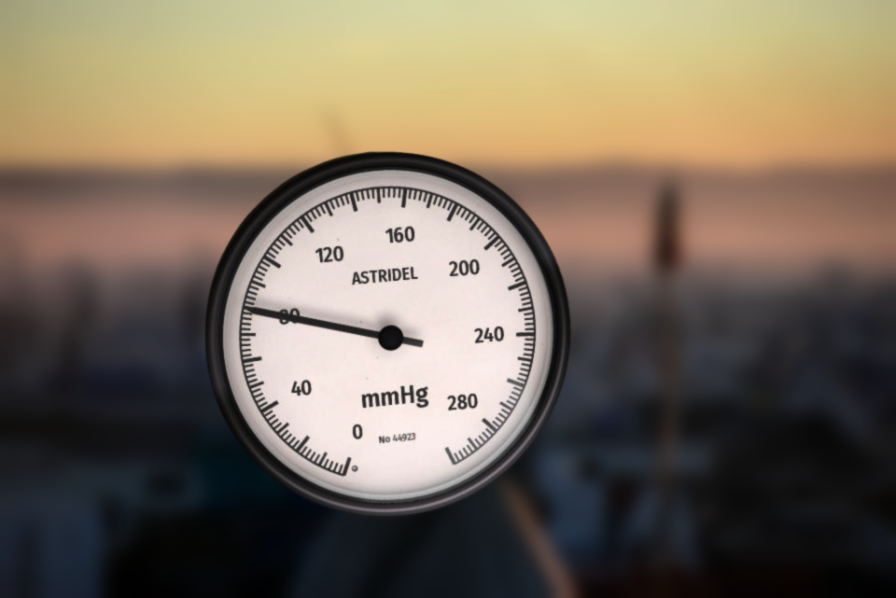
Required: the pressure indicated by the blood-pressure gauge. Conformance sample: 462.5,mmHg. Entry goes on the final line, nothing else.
80,mmHg
